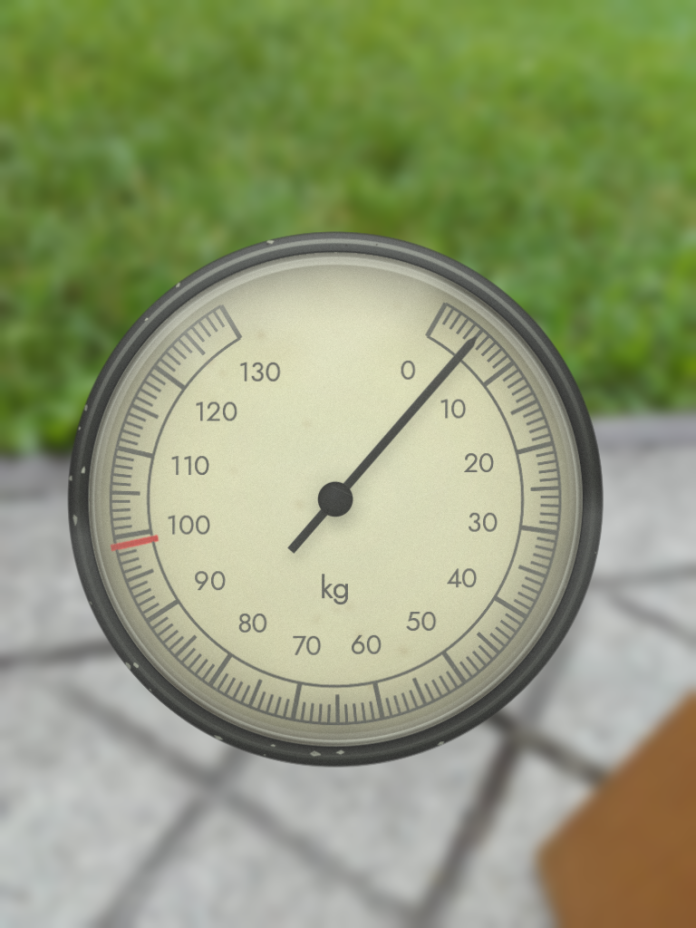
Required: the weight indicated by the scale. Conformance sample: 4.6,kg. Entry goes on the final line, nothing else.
5,kg
